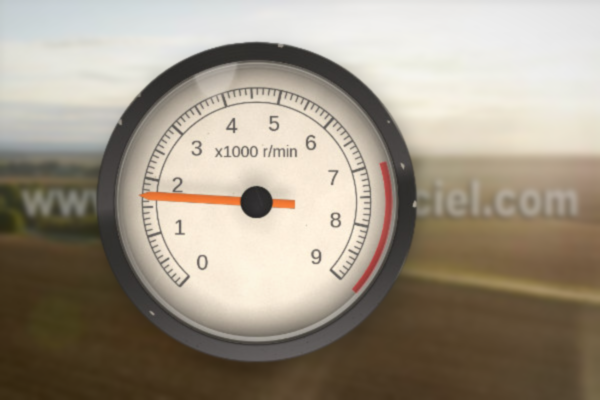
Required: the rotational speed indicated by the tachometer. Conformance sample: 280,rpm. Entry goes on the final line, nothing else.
1700,rpm
